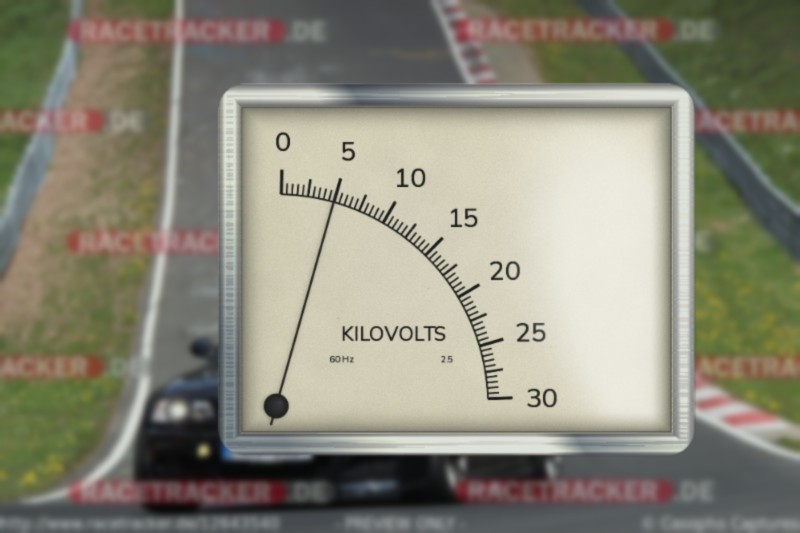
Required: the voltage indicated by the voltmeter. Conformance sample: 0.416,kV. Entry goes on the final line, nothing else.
5,kV
